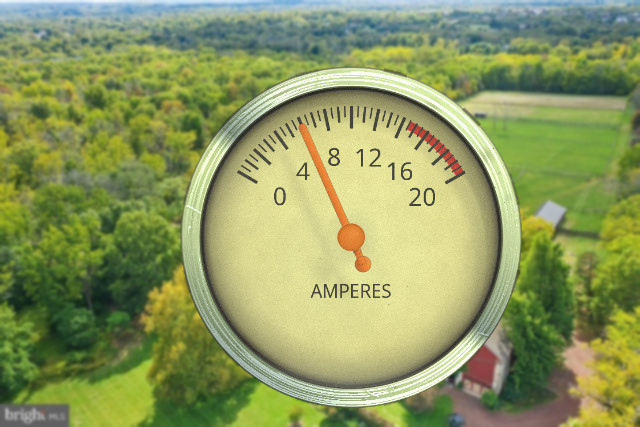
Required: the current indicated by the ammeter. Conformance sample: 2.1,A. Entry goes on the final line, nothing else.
6,A
